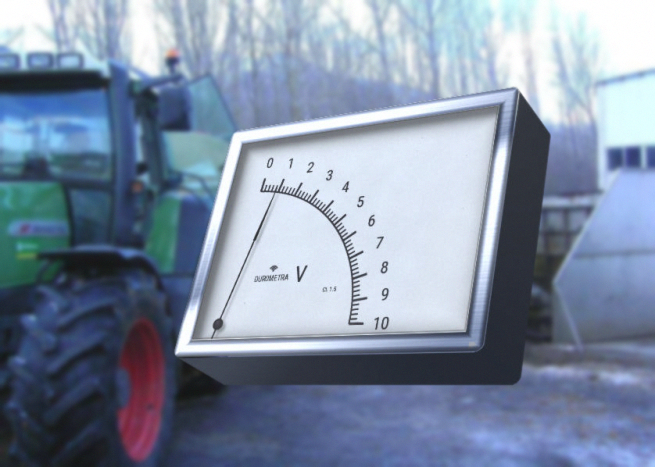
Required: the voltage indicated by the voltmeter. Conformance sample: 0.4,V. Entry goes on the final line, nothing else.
1,V
